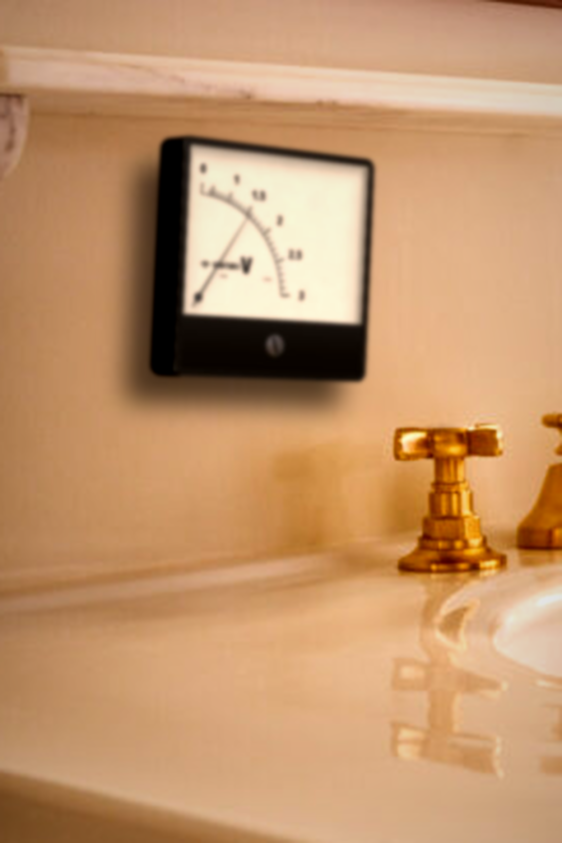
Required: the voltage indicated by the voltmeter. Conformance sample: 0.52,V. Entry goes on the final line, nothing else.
1.5,V
